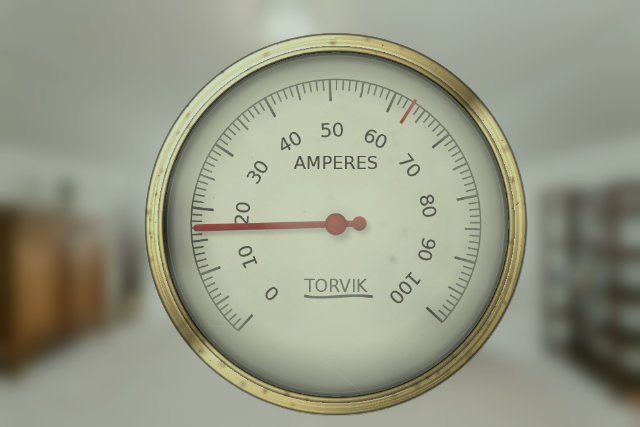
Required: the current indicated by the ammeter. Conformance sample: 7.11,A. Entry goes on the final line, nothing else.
17,A
